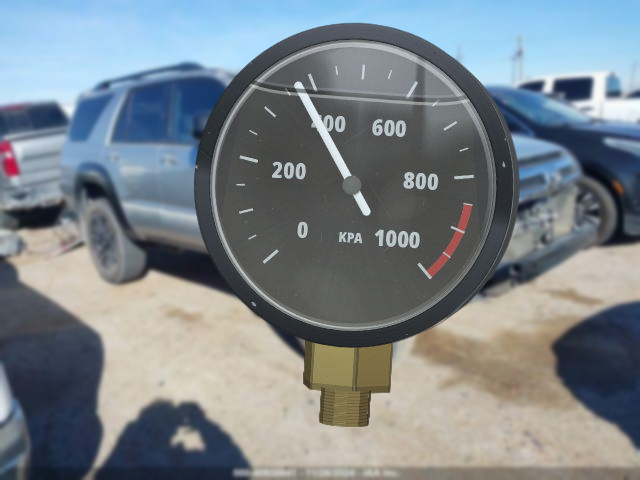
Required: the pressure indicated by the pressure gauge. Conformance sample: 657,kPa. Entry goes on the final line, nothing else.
375,kPa
